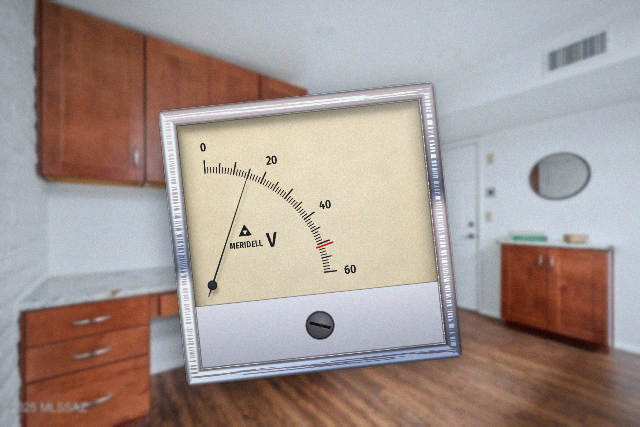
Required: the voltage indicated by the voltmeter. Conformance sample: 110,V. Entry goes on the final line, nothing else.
15,V
